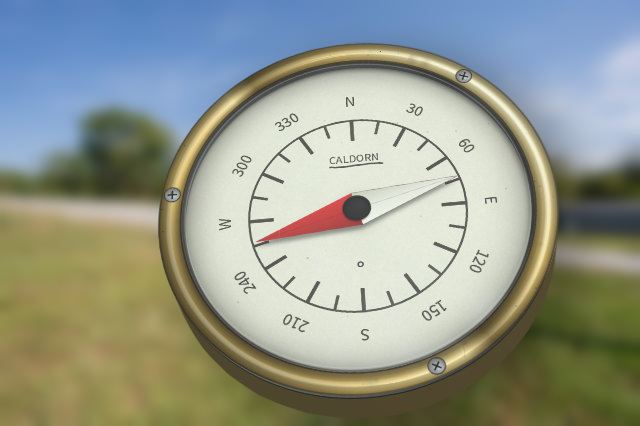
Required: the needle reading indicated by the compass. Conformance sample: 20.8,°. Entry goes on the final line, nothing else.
255,°
